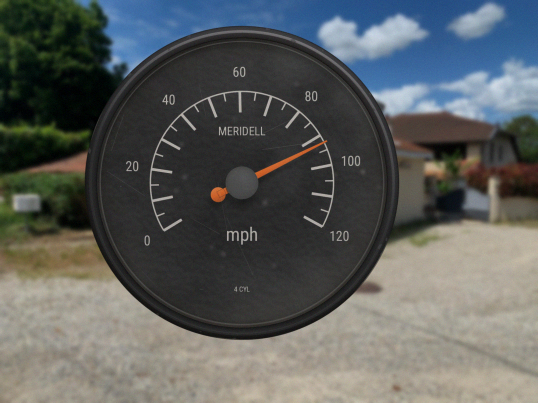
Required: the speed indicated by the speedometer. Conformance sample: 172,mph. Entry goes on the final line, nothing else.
92.5,mph
